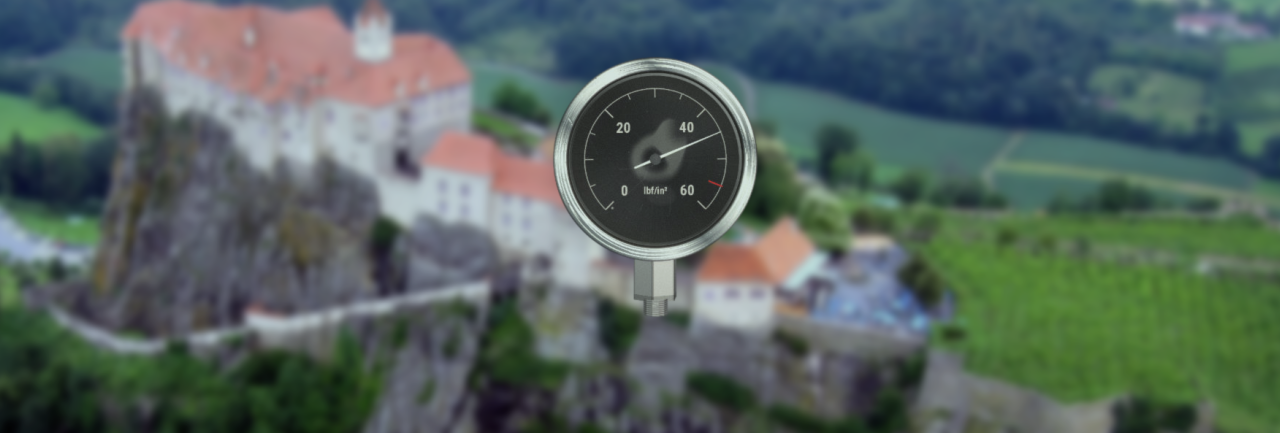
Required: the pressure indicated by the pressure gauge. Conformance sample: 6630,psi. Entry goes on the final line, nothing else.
45,psi
